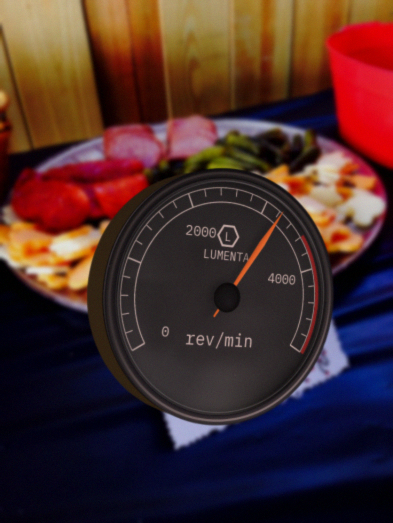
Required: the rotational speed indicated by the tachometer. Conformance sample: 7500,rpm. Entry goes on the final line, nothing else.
3200,rpm
